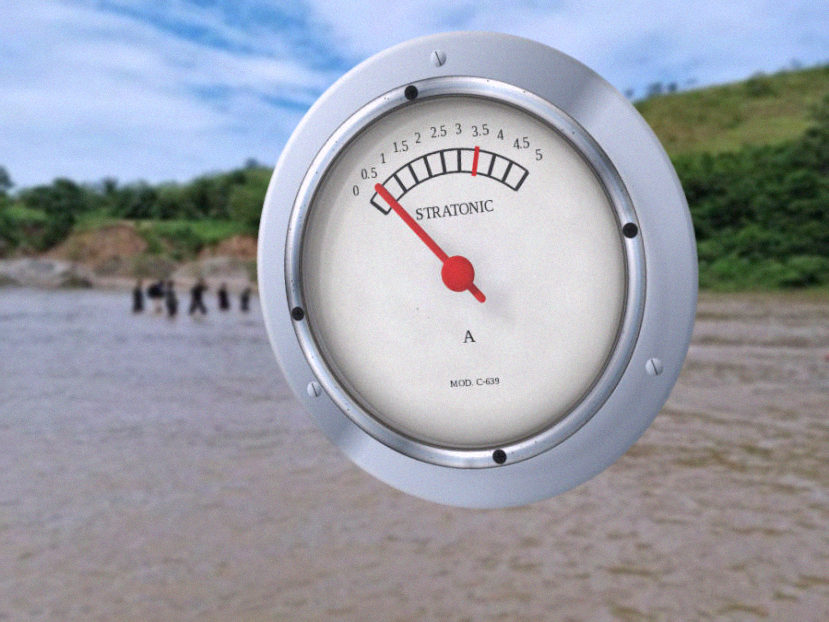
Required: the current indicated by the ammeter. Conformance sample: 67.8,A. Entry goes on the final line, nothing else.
0.5,A
